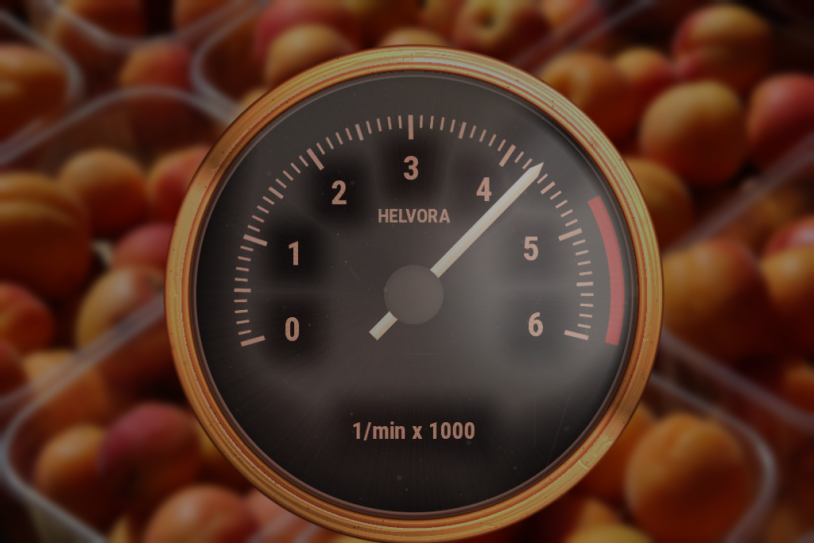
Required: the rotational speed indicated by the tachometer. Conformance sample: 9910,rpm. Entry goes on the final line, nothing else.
4300,rpm
